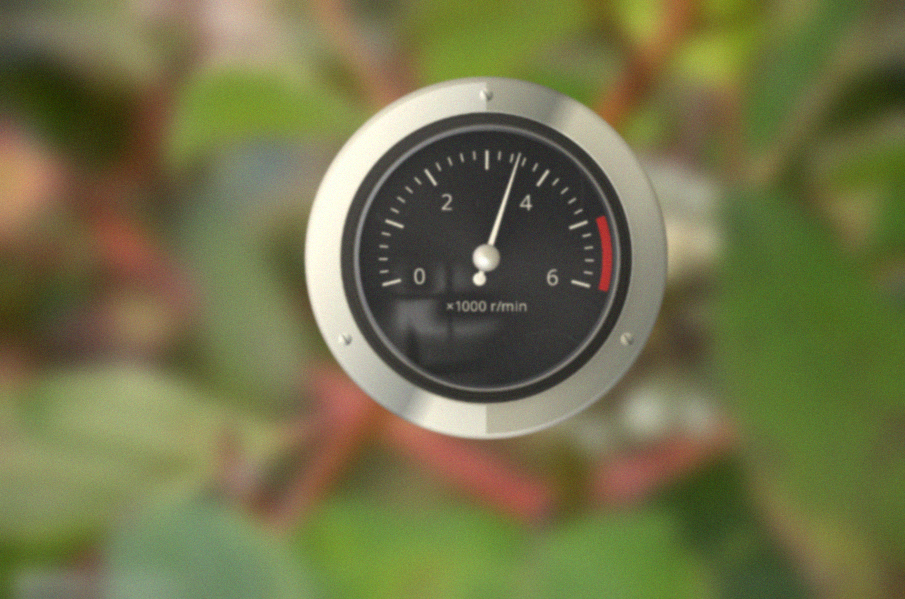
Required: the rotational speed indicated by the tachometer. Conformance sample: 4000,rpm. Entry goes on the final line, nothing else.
3500,rpm
